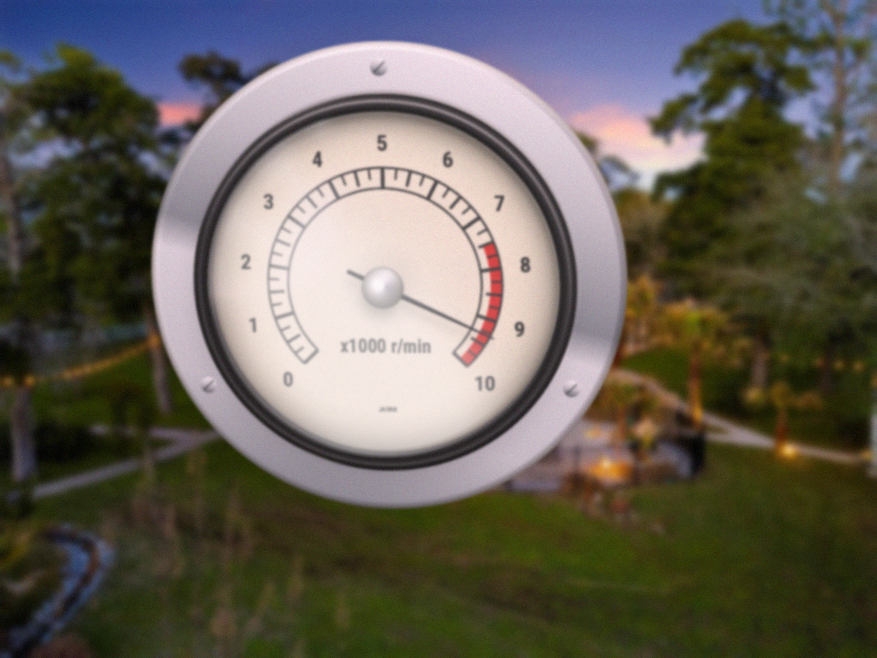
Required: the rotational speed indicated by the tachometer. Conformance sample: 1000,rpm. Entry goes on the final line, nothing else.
9250,rpm
